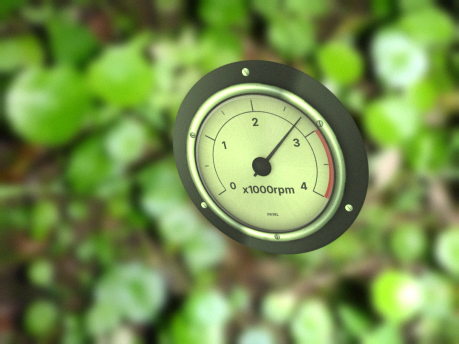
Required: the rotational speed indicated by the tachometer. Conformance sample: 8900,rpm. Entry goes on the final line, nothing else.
2750,rpm
